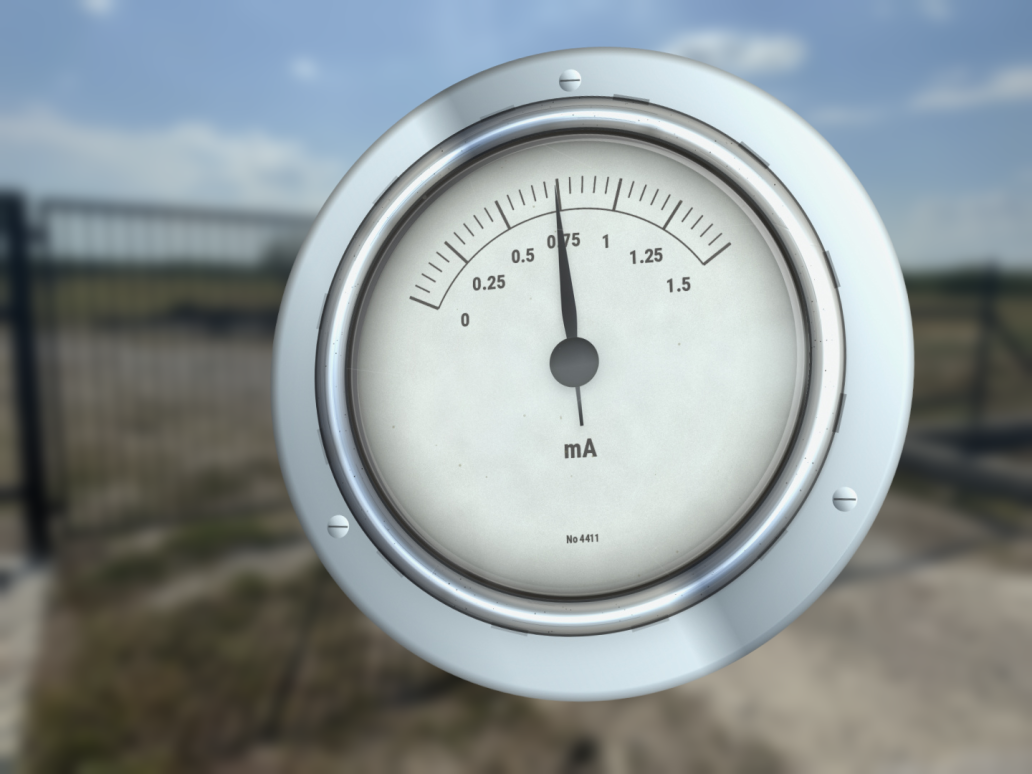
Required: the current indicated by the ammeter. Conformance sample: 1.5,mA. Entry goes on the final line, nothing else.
0.75,mA
